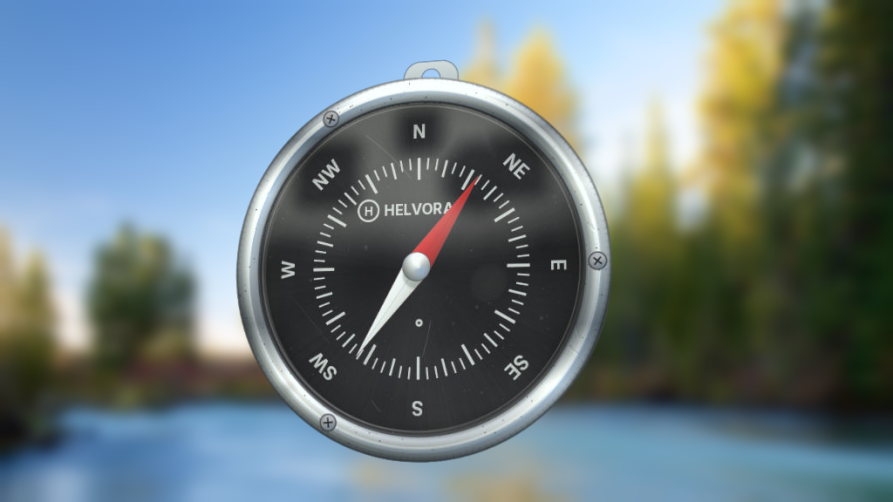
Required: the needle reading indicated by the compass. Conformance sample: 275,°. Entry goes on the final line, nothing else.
35,°
